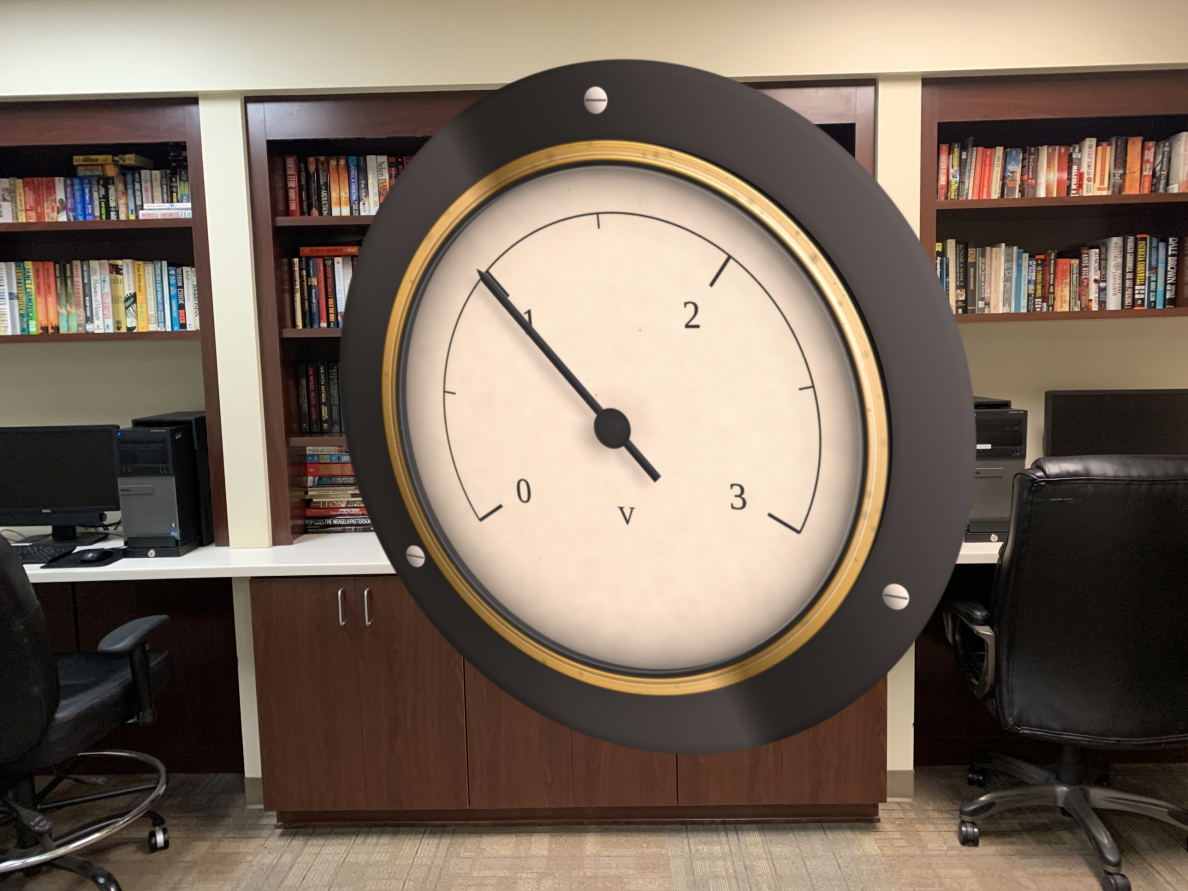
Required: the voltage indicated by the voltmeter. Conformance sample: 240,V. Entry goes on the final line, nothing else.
1,V
